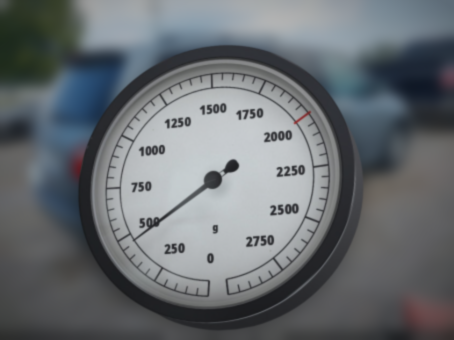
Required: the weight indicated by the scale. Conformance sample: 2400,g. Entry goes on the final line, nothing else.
450,g
